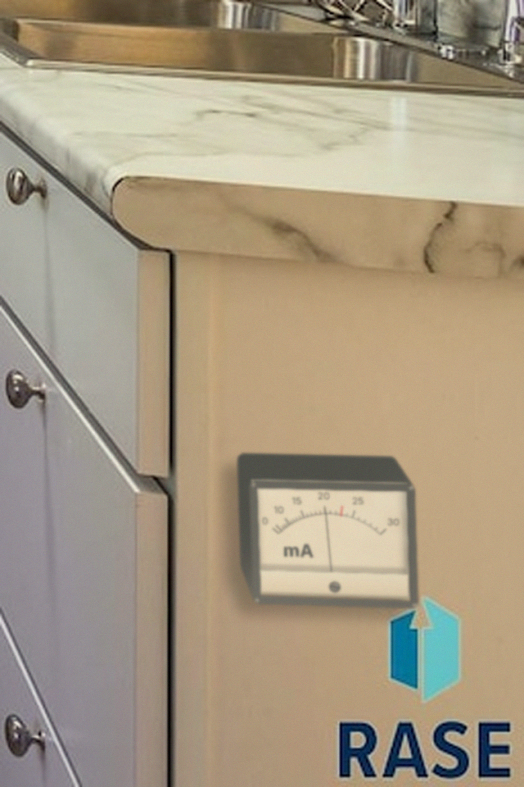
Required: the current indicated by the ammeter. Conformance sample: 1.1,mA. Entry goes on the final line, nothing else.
20,mA
